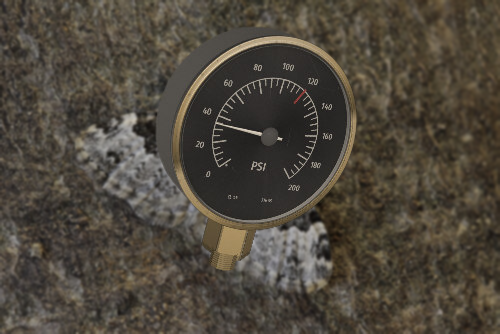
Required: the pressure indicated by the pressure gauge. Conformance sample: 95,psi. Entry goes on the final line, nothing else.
35,psi
